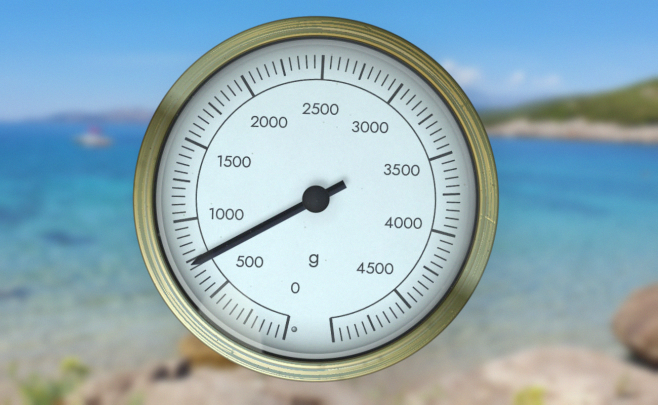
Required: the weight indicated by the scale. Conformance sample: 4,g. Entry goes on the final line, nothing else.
725,g
